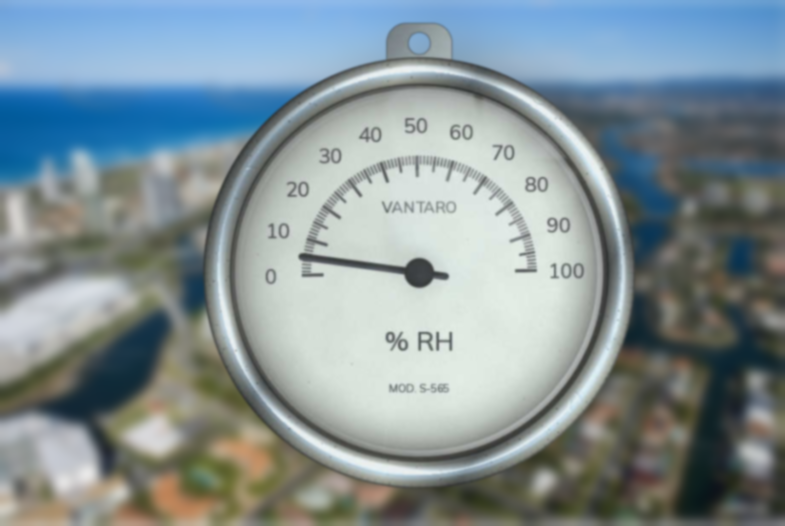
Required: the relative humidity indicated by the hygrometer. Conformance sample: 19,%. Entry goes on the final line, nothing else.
5,%
